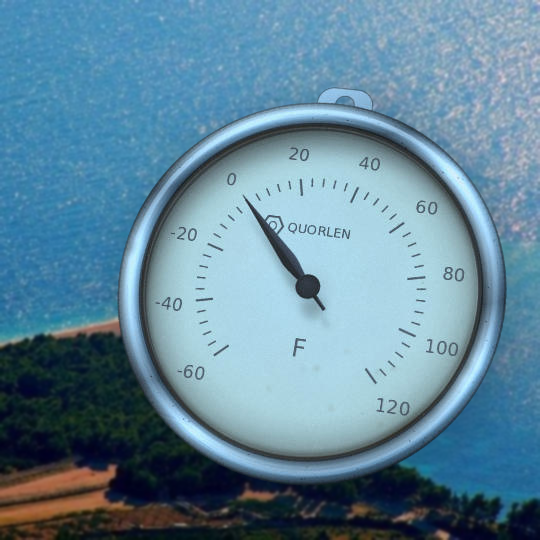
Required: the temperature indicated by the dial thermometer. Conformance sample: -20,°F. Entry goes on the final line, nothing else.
0,°F
